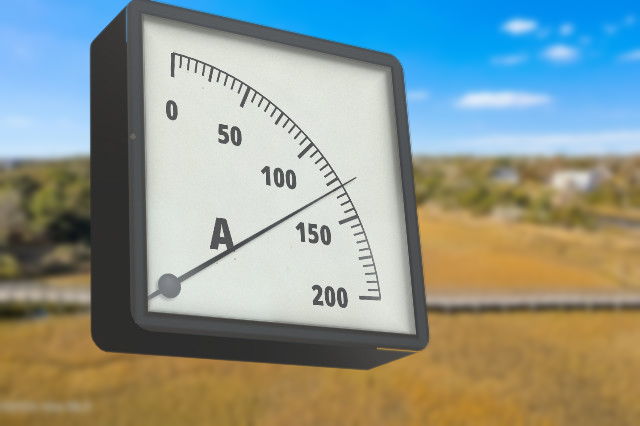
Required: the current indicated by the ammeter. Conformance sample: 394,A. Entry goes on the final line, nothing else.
130,A
